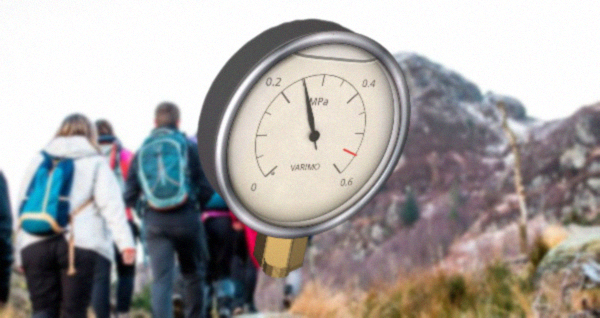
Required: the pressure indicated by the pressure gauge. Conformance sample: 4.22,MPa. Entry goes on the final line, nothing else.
0.25,MPa
